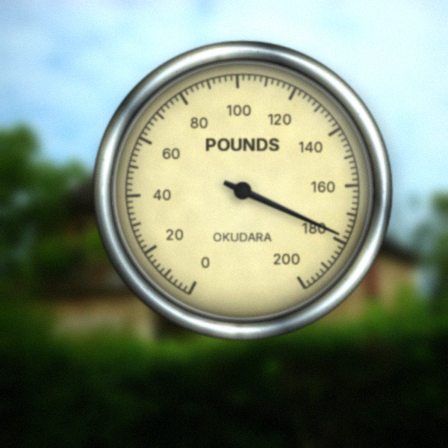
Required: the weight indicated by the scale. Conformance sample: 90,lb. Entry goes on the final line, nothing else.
178,lb
